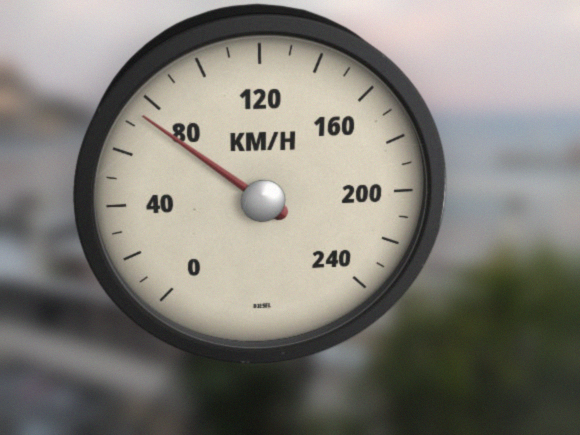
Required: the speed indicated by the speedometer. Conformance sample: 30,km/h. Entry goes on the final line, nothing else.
75,km/h
